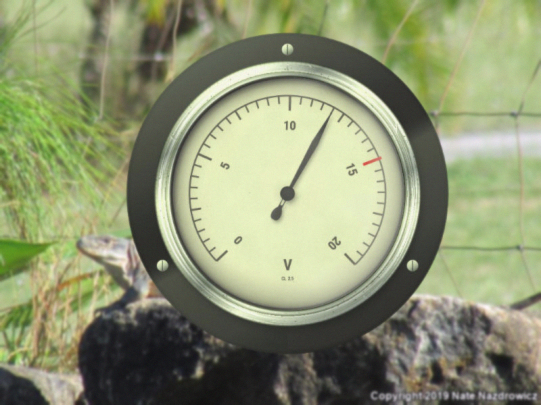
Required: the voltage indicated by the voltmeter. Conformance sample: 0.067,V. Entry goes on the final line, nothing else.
12,V
